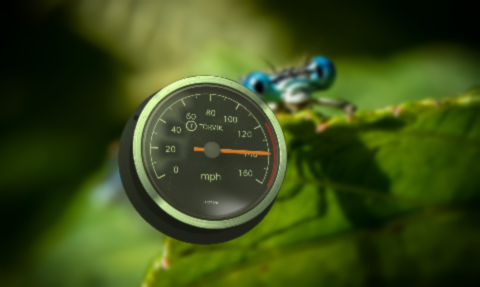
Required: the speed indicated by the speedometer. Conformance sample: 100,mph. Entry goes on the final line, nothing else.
140,mph
